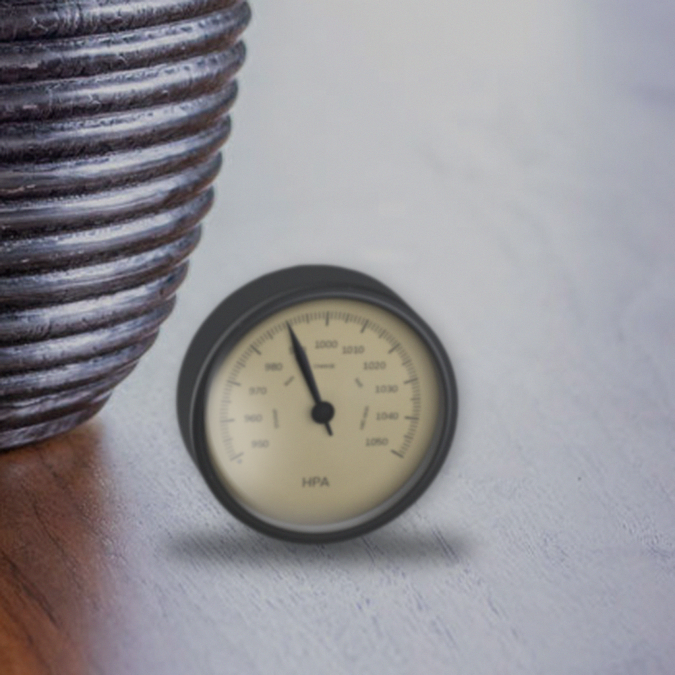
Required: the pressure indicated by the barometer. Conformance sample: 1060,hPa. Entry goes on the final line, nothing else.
990,hPa
